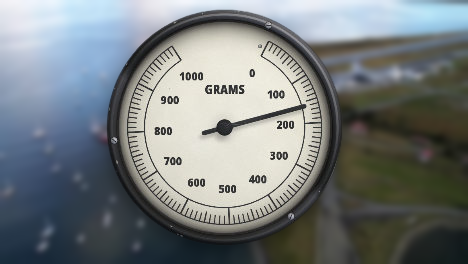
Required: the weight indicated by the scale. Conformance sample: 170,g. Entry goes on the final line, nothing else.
160,g
